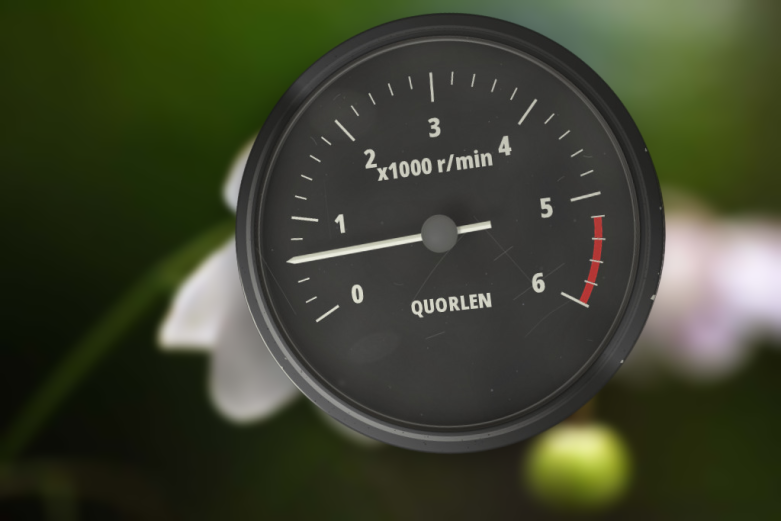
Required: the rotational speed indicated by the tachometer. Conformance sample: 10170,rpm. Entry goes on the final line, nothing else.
600,rpm
